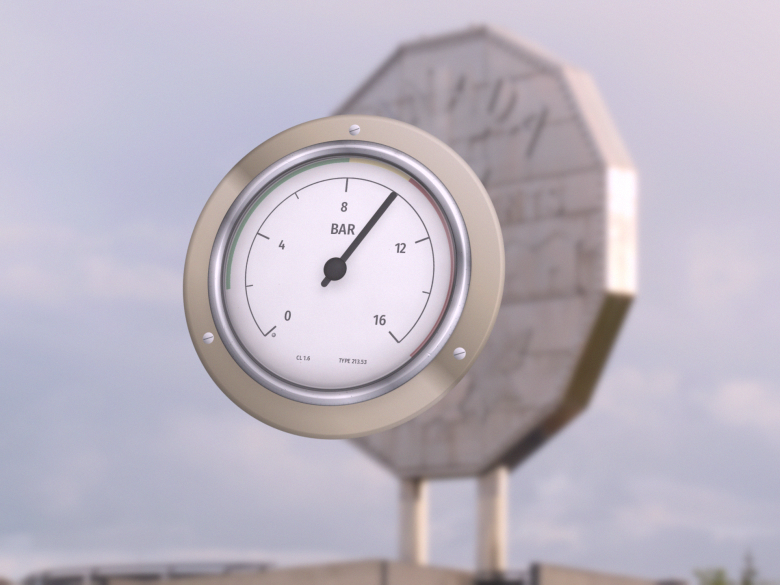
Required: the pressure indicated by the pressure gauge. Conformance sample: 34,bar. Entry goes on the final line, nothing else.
10,bar
